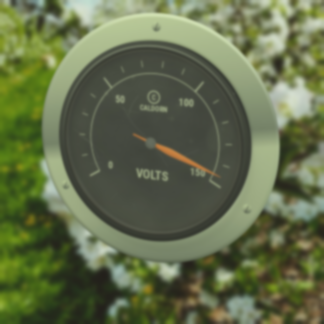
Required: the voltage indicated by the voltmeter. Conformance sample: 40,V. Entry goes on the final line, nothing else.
145,V
